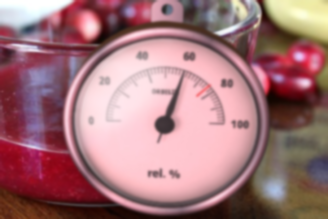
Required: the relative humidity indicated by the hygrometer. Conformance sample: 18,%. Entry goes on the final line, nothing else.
60,%
